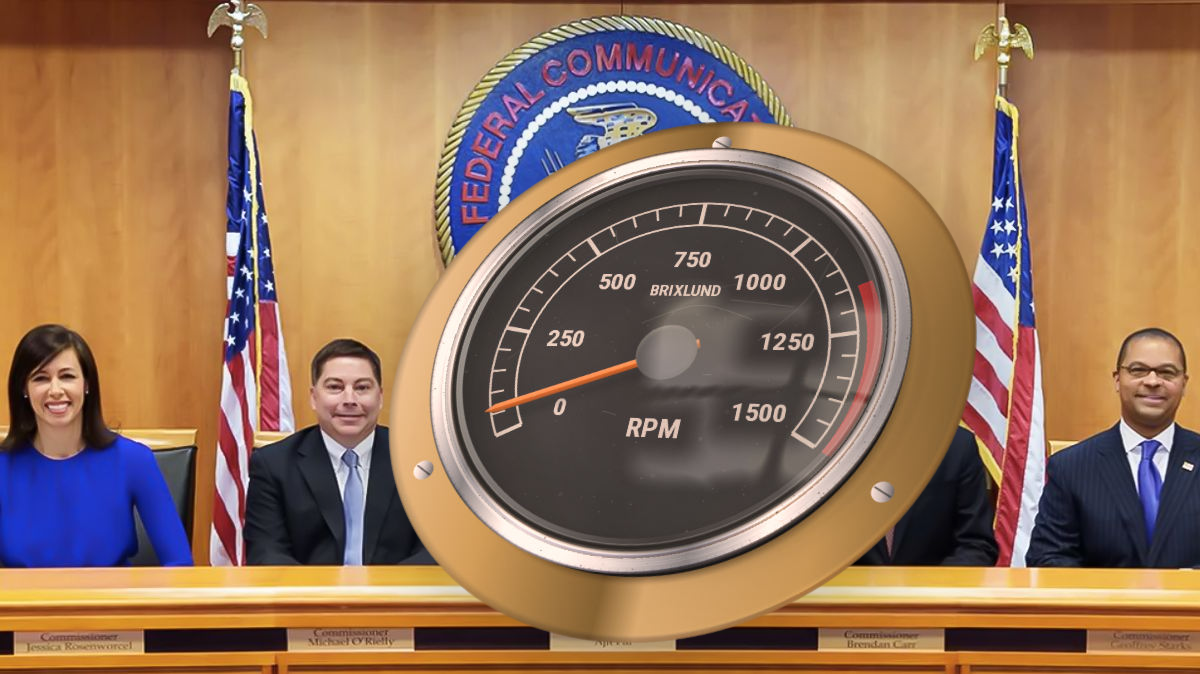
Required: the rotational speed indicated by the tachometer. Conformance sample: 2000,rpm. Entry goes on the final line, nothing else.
50,rpm
